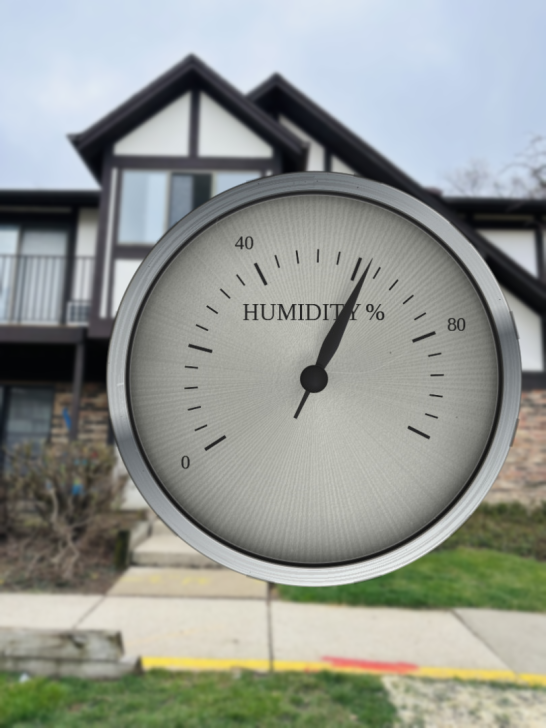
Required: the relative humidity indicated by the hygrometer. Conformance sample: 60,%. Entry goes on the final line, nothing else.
62,%
